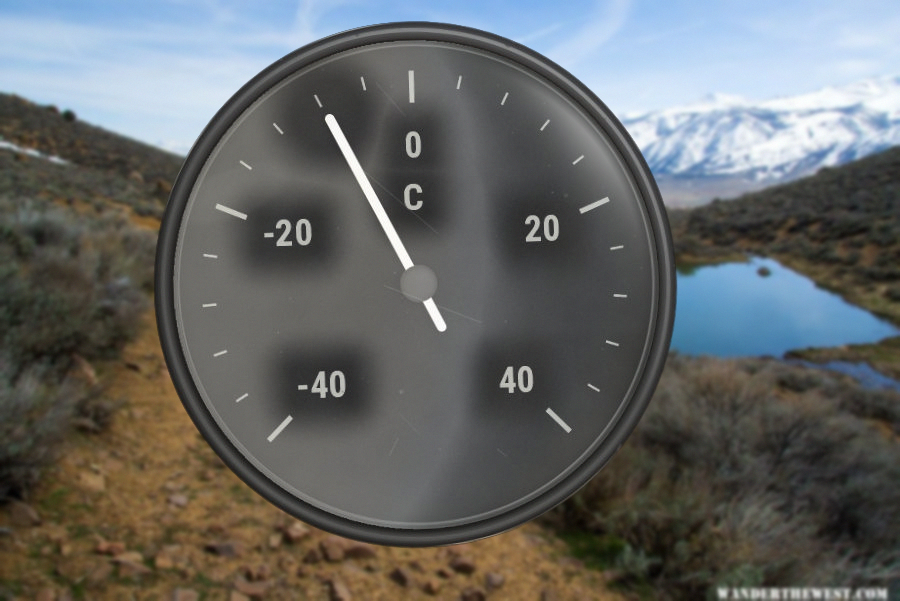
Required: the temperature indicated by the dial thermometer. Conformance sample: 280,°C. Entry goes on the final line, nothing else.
-8,°C
